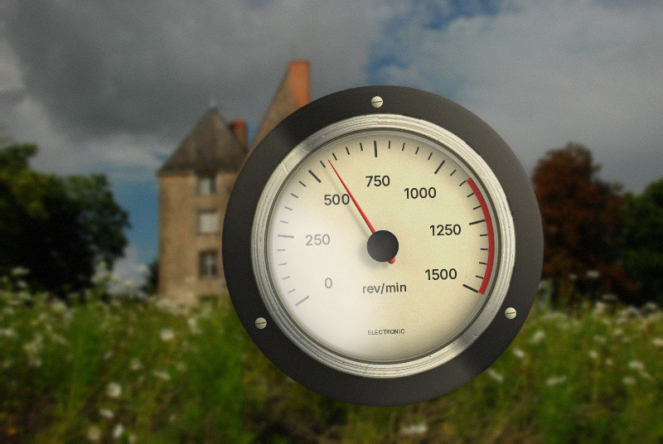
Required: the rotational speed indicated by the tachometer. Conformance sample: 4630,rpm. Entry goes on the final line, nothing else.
575,rpm
